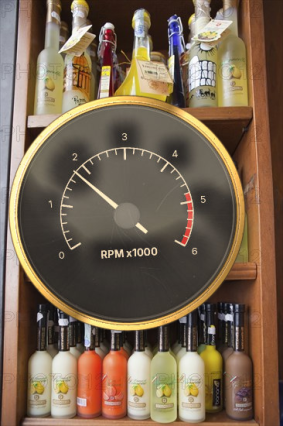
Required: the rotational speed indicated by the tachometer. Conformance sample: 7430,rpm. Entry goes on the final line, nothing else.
1800,rpm
